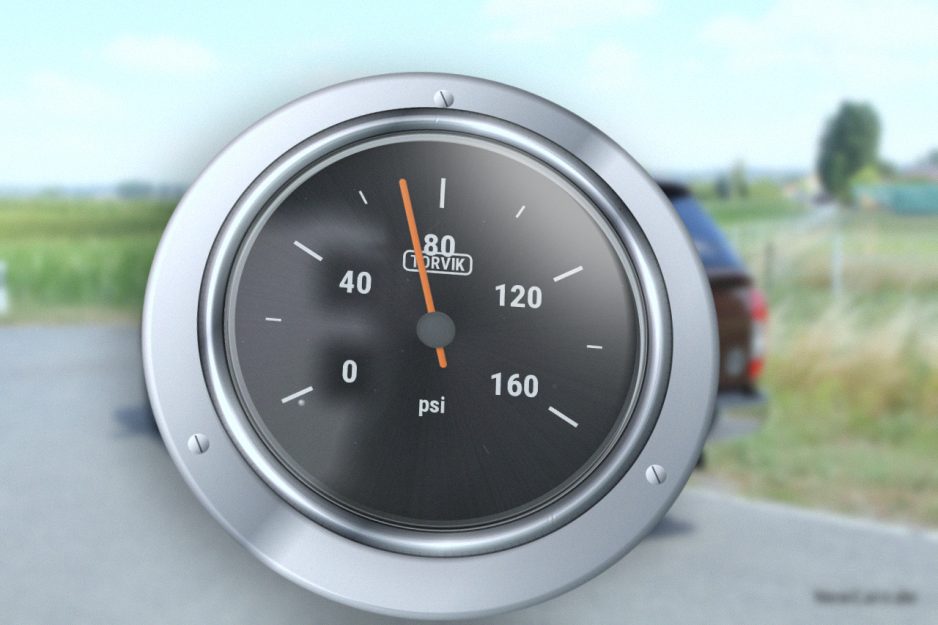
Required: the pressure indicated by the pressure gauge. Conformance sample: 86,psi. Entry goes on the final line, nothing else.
70,psi
